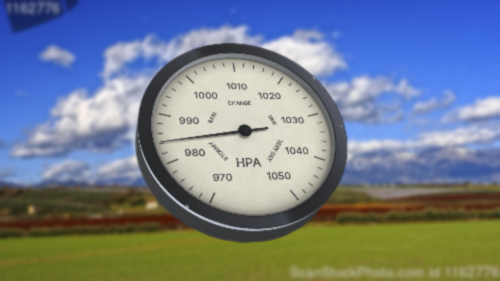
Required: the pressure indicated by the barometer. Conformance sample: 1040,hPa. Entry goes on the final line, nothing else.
984,hPa
